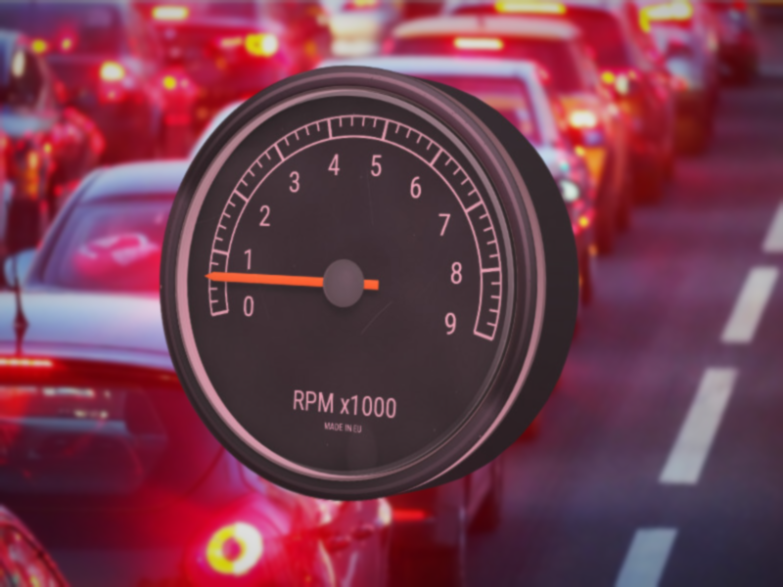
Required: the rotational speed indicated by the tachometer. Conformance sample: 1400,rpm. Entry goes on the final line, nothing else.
600,rpm
